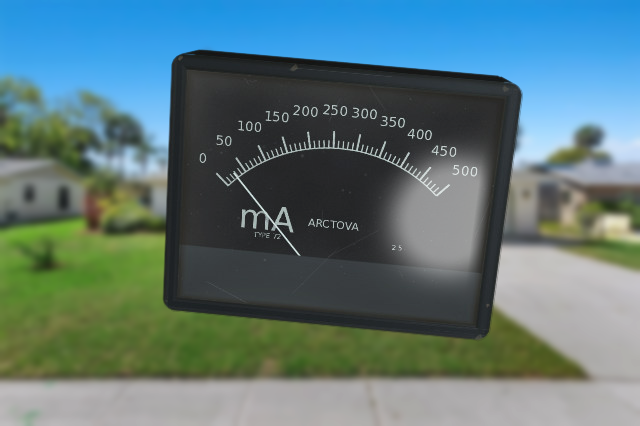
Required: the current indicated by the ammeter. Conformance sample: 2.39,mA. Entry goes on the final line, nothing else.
30,mA
